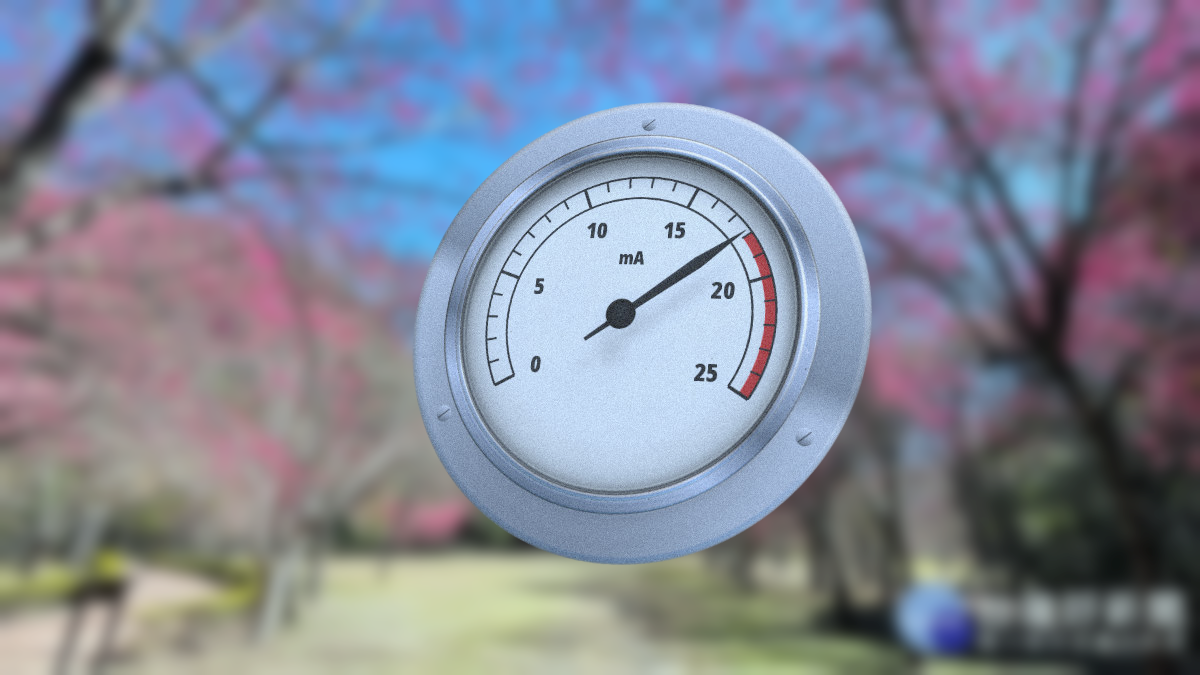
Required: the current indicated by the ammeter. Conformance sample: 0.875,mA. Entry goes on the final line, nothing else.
18,mA
